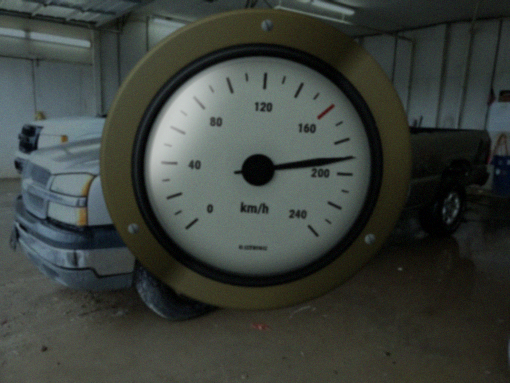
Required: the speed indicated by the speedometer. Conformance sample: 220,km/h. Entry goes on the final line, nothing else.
190,km/h
